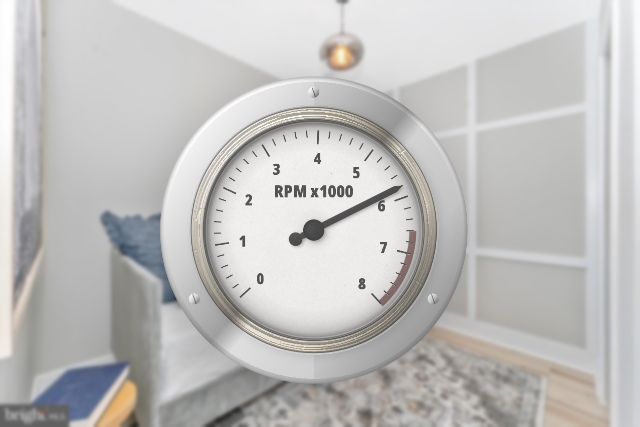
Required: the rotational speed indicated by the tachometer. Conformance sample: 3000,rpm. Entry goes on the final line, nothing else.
5800,rpm
